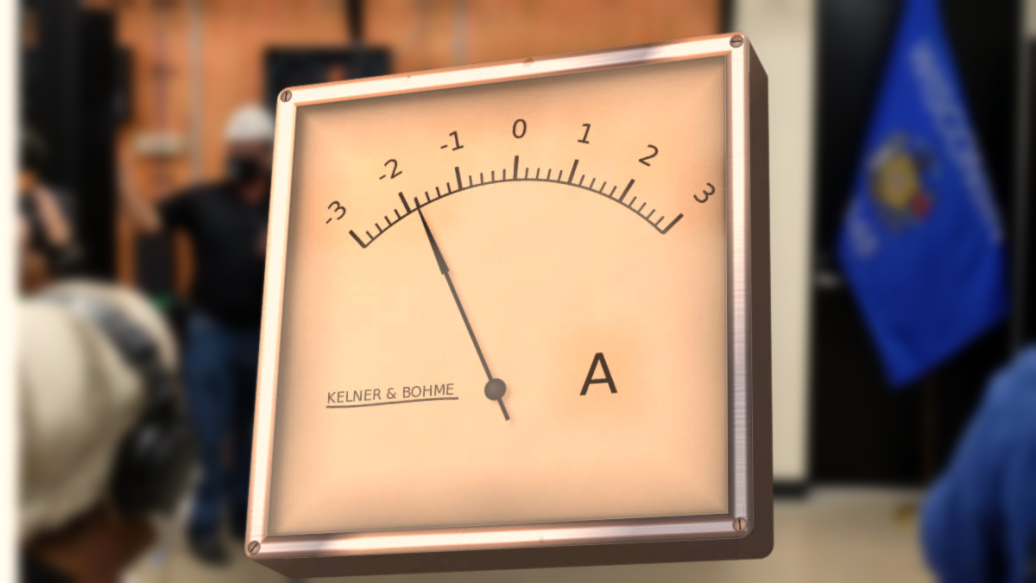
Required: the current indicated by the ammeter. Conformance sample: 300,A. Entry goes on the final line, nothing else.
-1.8,A
